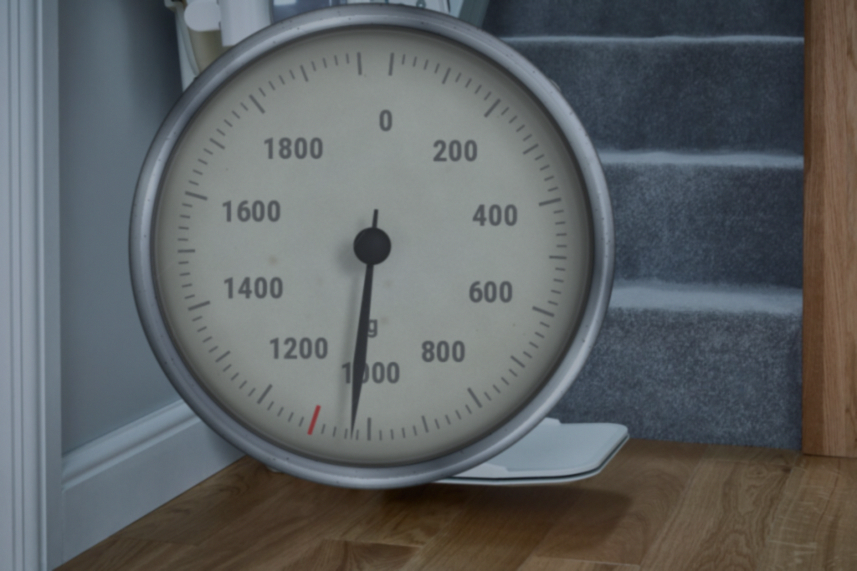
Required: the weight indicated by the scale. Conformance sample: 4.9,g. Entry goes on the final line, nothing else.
1030,g
